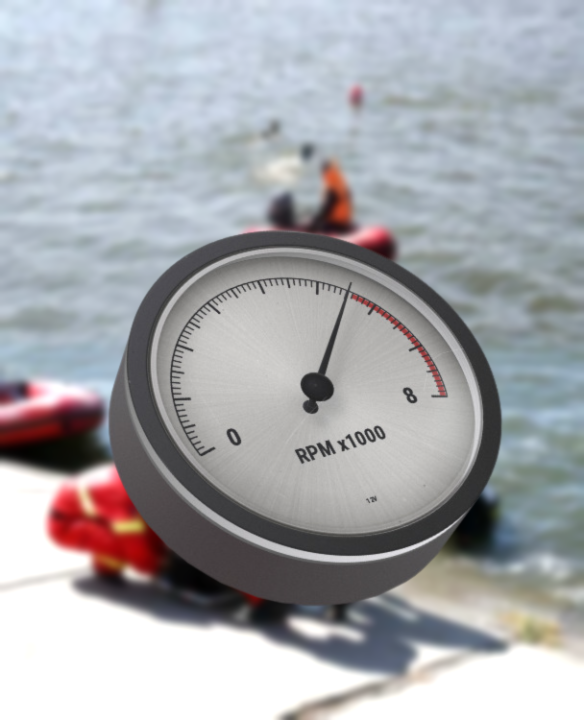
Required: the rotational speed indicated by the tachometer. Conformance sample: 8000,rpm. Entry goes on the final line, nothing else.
5500,rpm
